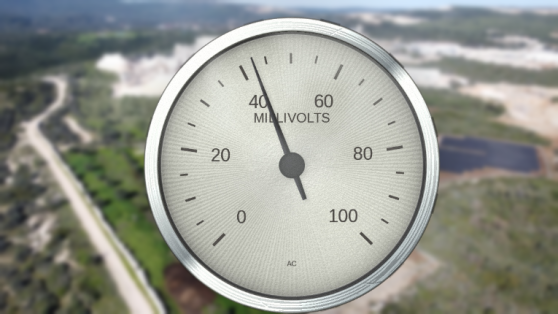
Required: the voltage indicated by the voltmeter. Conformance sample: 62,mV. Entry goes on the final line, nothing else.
42.5,mV
